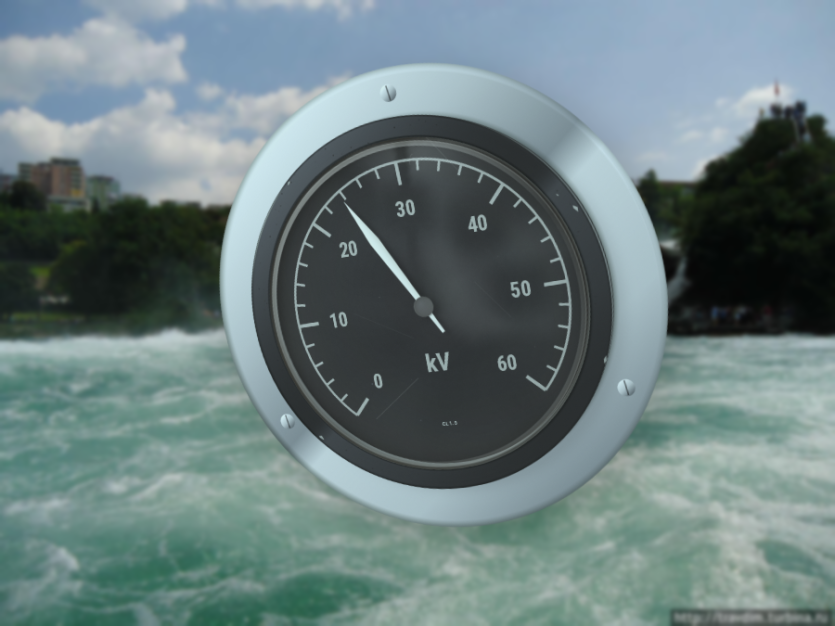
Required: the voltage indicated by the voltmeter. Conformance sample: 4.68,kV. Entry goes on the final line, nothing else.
24,kV
